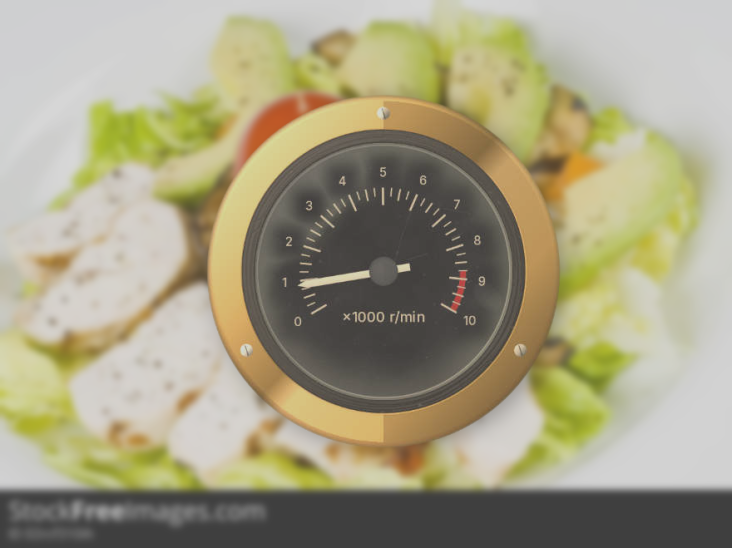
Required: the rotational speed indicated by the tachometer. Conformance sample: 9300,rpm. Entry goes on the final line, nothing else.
875,rpm
